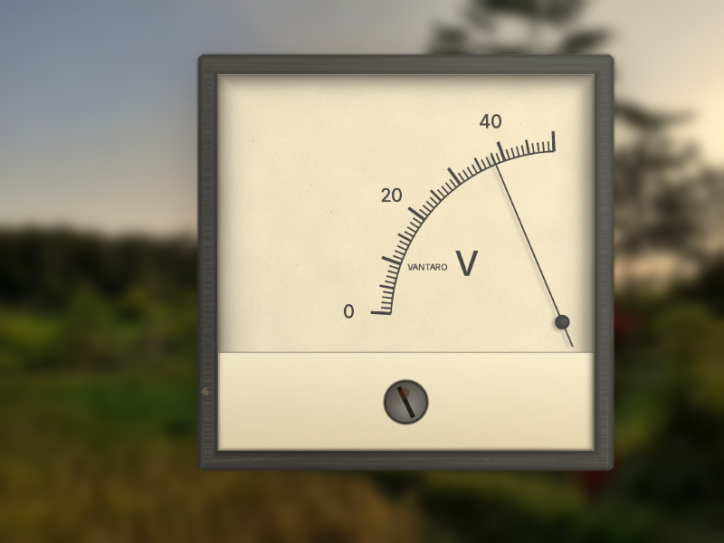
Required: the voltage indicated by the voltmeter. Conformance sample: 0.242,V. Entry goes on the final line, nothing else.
38,V
